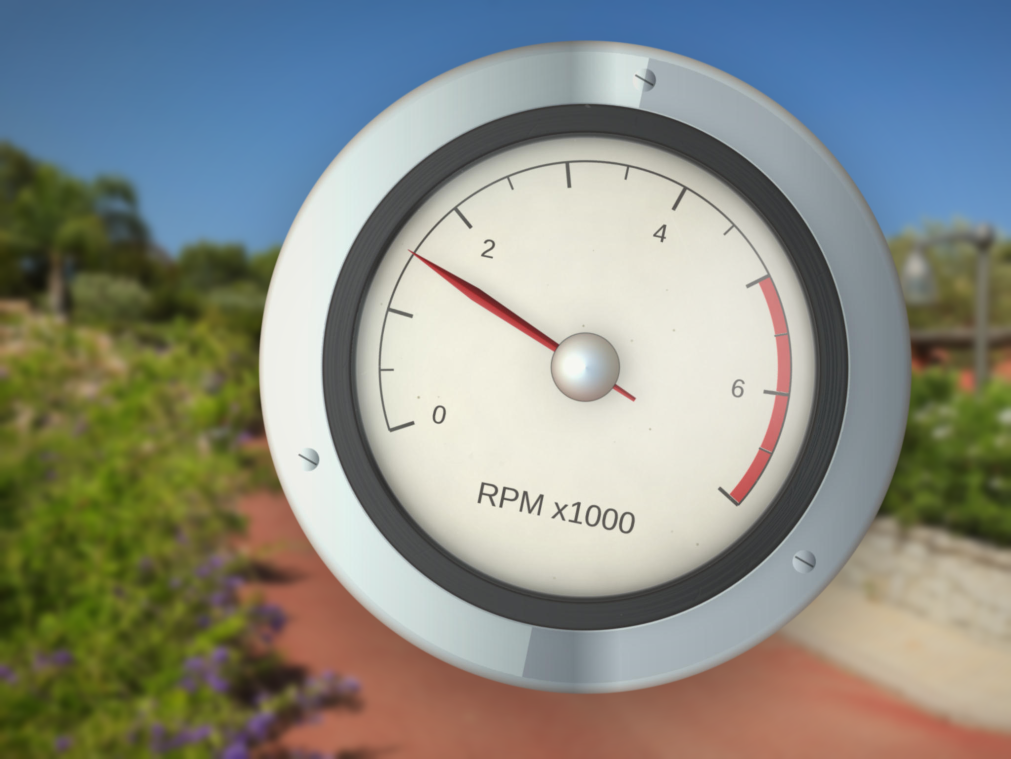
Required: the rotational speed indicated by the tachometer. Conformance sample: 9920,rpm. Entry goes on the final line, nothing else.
1500,rpm
